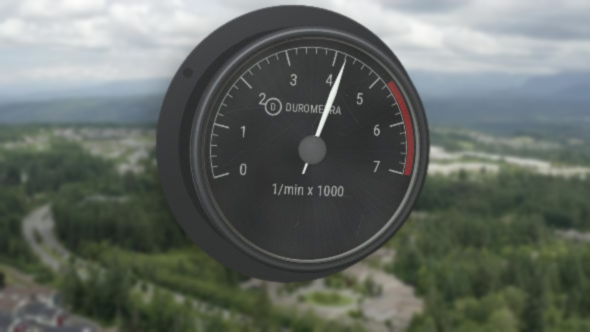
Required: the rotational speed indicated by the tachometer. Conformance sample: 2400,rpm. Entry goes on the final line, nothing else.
4200,rpm
